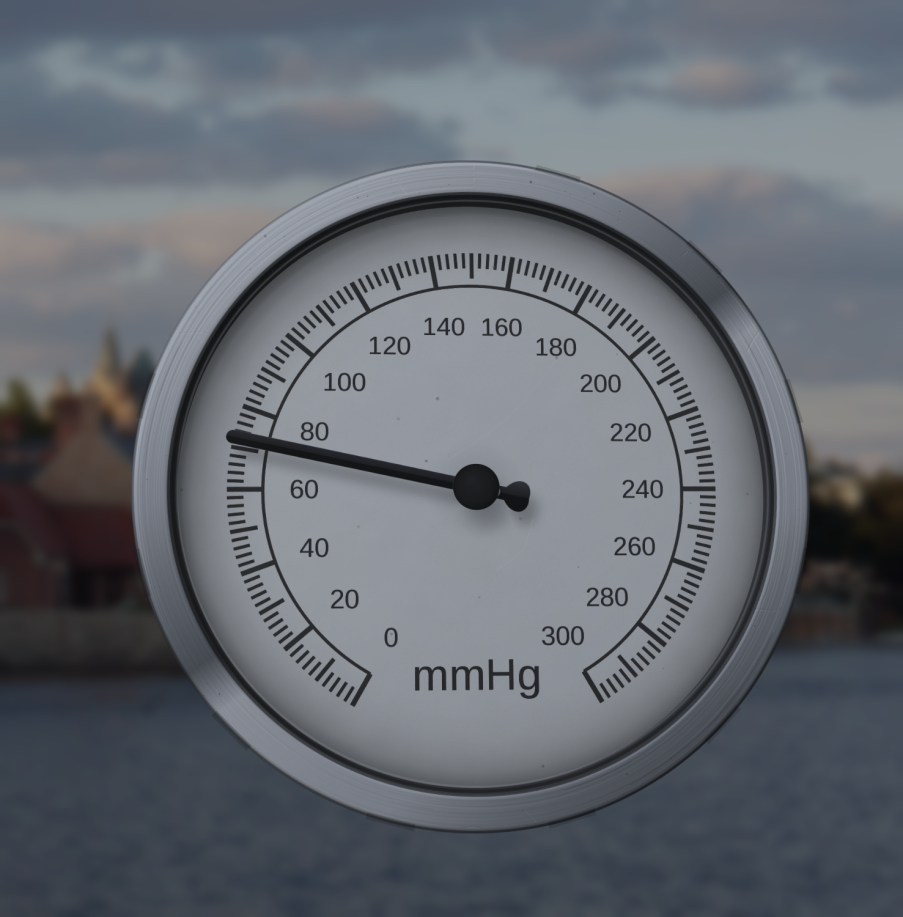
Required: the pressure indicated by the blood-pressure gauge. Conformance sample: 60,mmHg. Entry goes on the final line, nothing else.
72,mmHg
